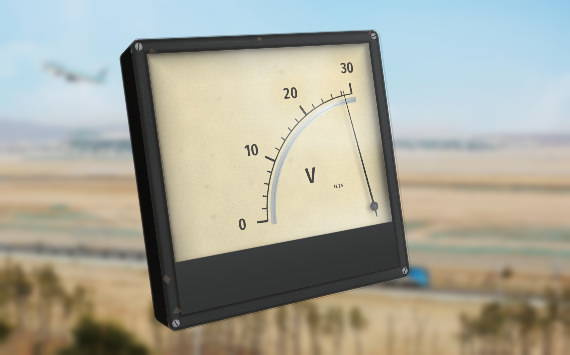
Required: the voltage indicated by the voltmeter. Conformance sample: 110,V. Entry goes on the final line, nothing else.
28,V
